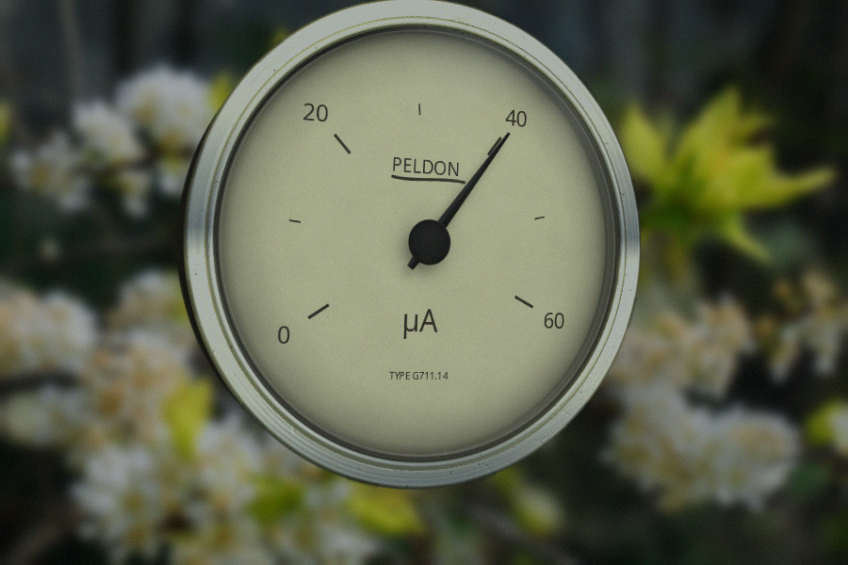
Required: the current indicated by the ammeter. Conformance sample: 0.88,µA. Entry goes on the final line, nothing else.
40,µA
